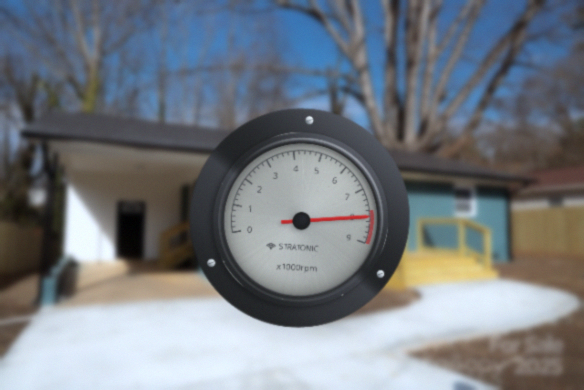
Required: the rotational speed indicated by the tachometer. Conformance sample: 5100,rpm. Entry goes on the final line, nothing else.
8000,rpm
